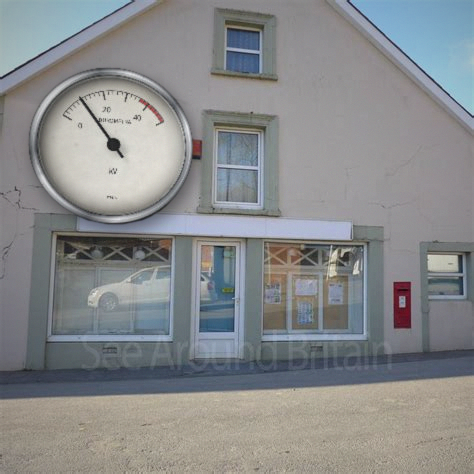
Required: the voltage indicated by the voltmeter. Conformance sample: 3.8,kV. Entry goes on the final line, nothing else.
10,kV
